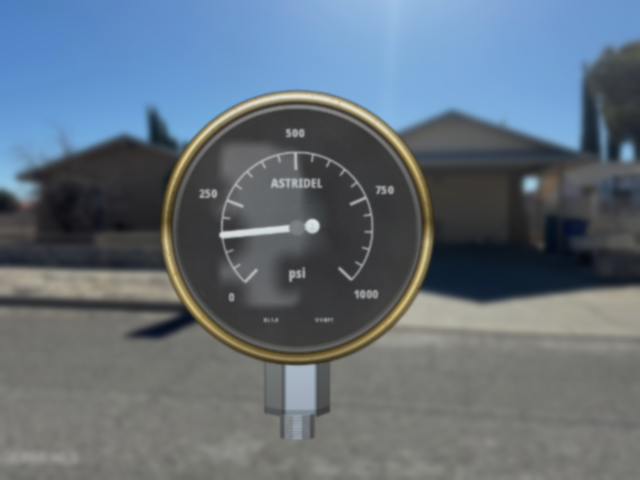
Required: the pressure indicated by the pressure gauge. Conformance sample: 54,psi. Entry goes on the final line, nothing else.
150,psi
